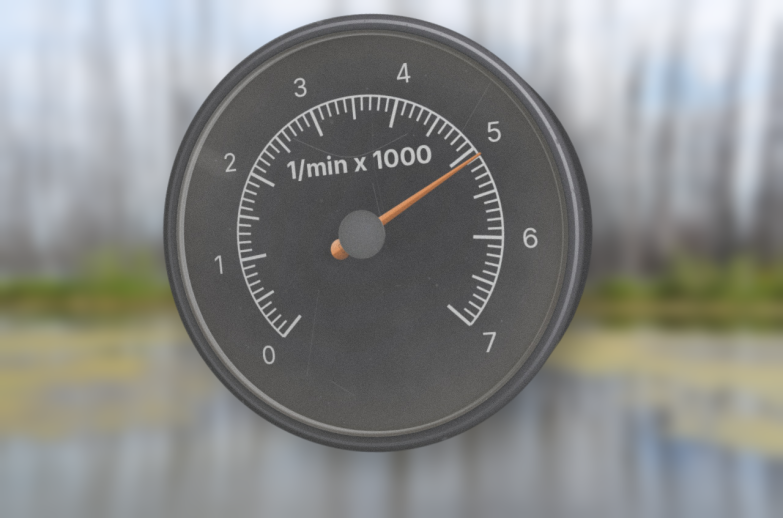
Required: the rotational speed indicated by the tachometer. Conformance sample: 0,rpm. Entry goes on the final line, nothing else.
5100,rpm
